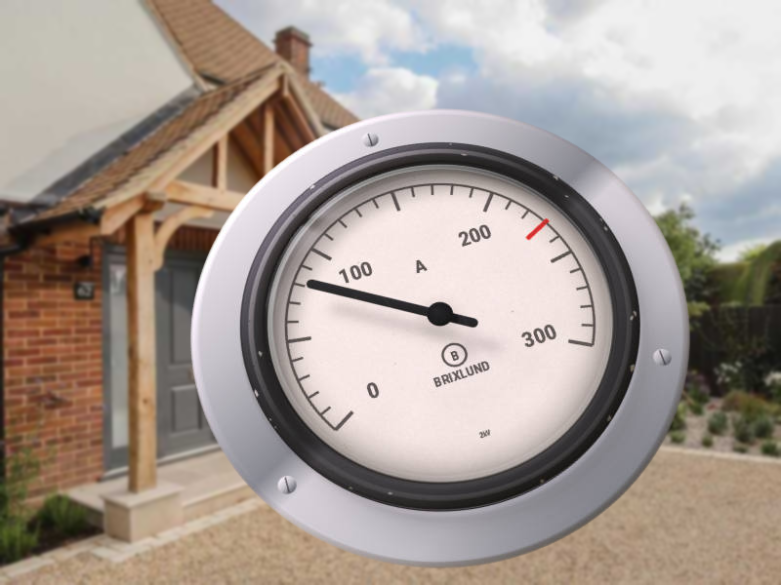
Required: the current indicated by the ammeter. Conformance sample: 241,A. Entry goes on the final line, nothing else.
80,A
